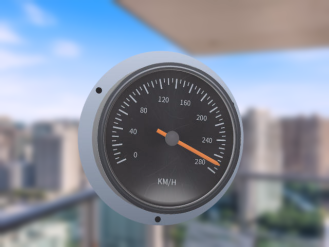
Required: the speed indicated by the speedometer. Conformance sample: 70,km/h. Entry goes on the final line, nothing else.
270,km/h
